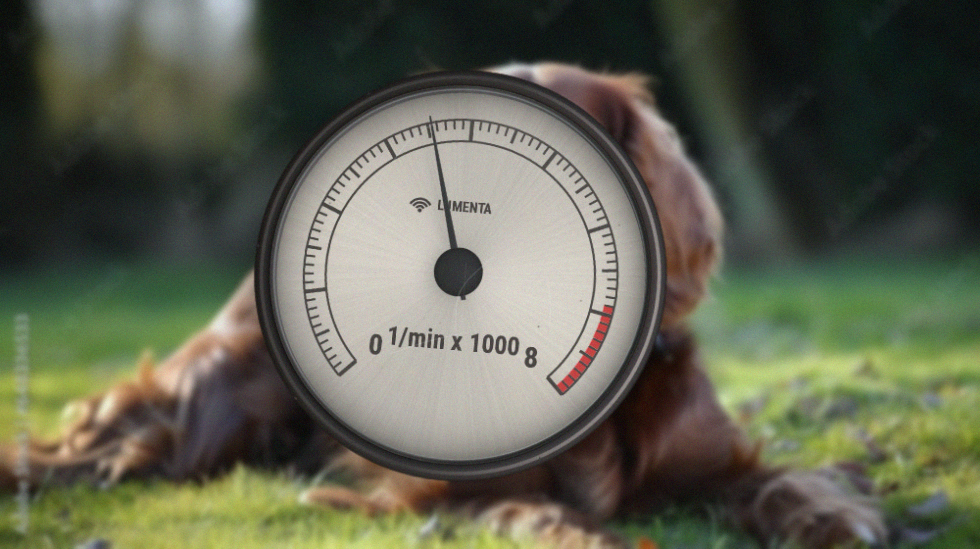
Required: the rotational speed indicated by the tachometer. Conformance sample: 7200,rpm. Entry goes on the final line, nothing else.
3550,rpm
